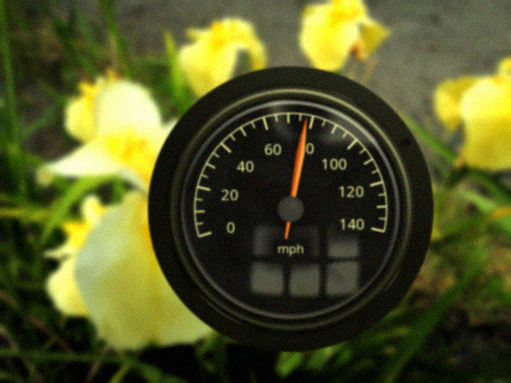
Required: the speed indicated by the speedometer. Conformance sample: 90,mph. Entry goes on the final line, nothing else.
77.5,mph
